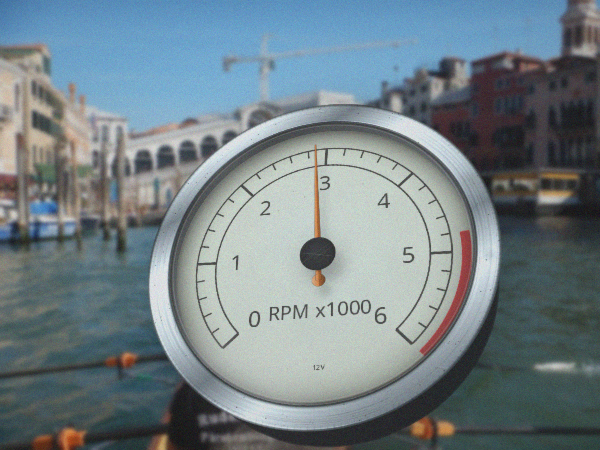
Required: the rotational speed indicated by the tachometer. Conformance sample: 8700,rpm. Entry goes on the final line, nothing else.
2900,rpm
